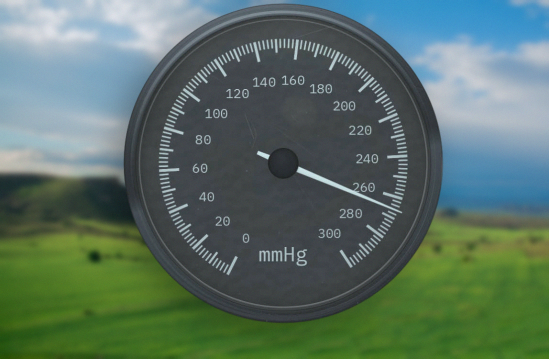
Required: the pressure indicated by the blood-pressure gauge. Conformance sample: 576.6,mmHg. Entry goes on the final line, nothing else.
266,mmHg
